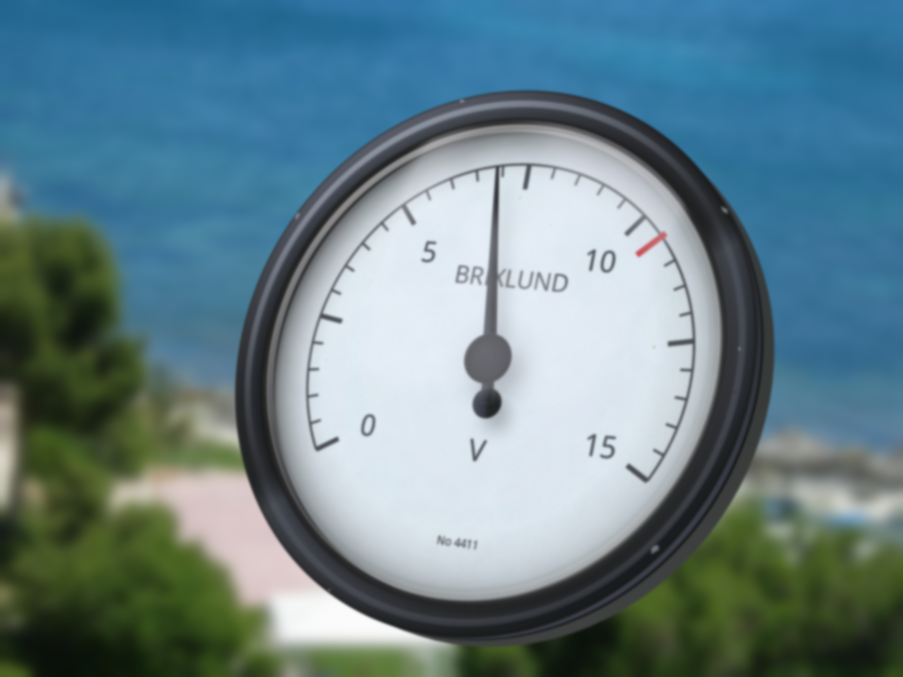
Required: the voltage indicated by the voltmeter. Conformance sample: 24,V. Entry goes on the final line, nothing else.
7,V
